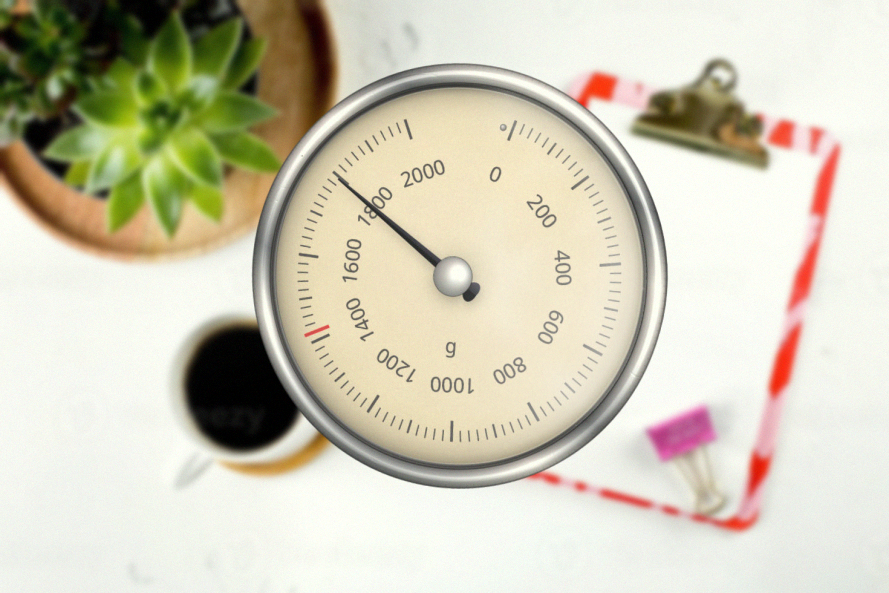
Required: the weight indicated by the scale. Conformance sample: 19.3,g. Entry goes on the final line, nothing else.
1800,g
